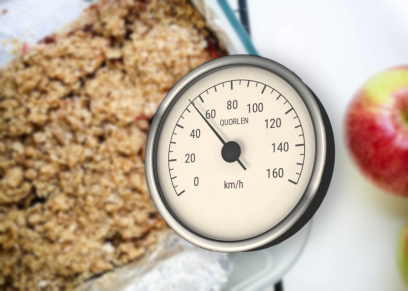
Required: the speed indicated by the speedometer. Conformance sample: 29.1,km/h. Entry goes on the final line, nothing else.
55,km/h
